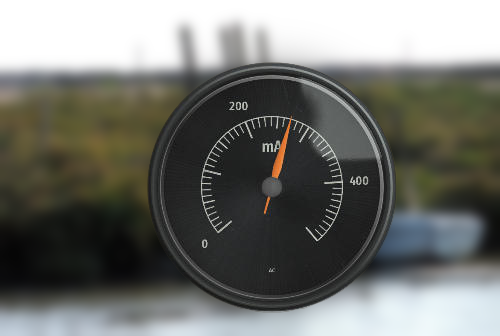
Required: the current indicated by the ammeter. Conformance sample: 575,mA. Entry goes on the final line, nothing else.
270,mA
